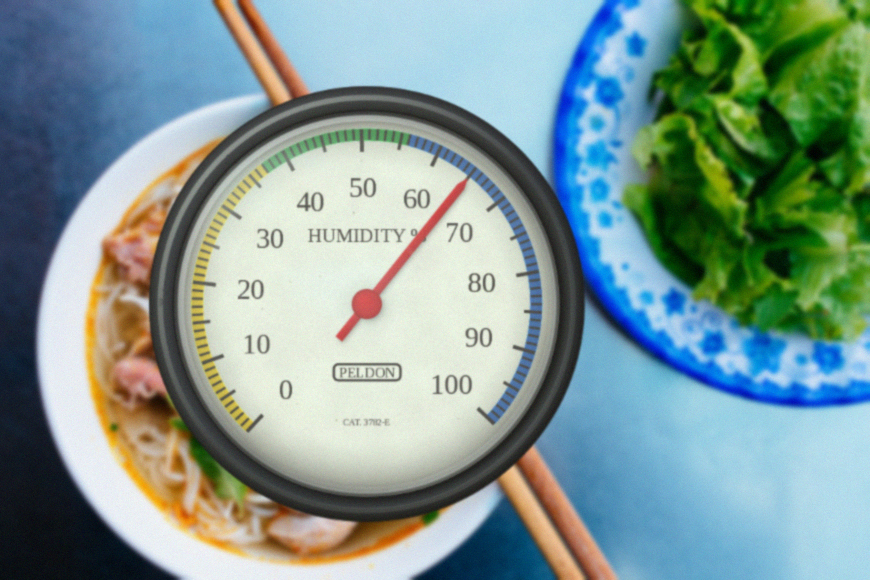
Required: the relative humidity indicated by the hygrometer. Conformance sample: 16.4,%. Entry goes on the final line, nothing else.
65,%
